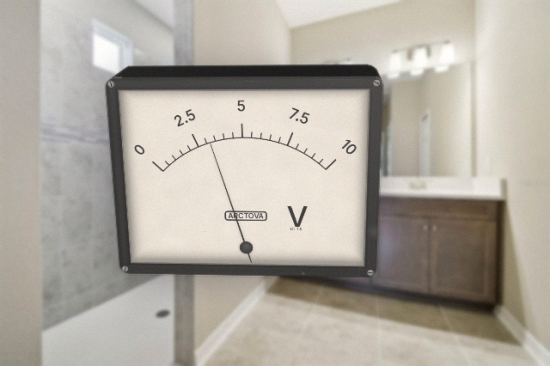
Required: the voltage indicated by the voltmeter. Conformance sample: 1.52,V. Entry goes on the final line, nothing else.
3.25,V
